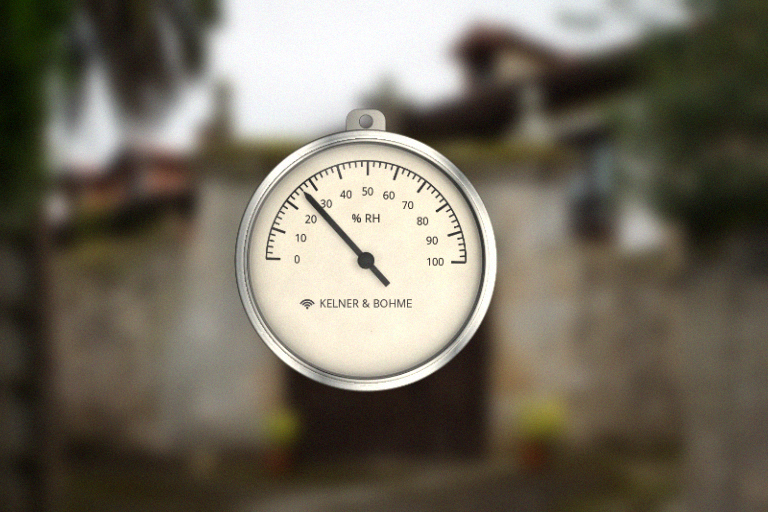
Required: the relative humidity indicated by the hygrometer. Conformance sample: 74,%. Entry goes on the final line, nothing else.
26,%
